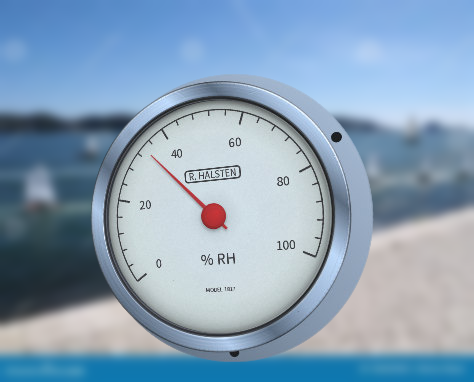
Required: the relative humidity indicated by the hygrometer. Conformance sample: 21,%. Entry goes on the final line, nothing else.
34,%
